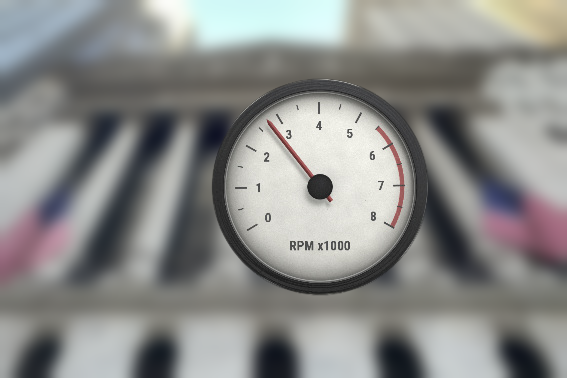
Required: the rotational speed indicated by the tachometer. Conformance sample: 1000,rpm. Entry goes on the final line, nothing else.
2750,rpm
